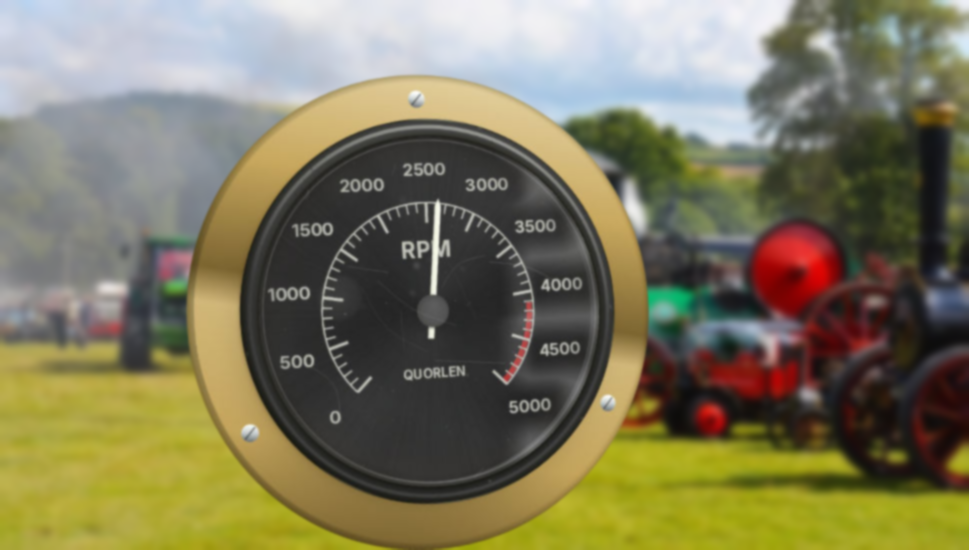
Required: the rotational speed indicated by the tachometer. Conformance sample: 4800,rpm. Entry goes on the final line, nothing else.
2600,rpm
